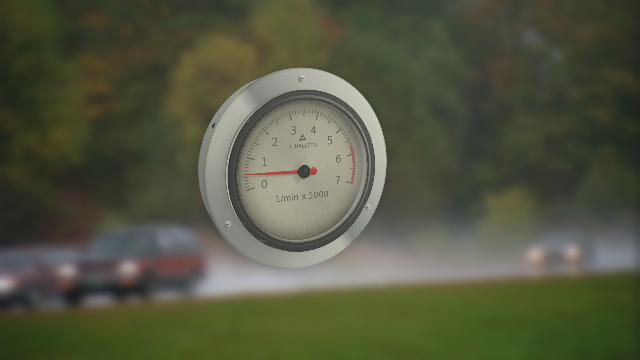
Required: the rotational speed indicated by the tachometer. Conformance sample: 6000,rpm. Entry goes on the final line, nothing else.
500,rpm
